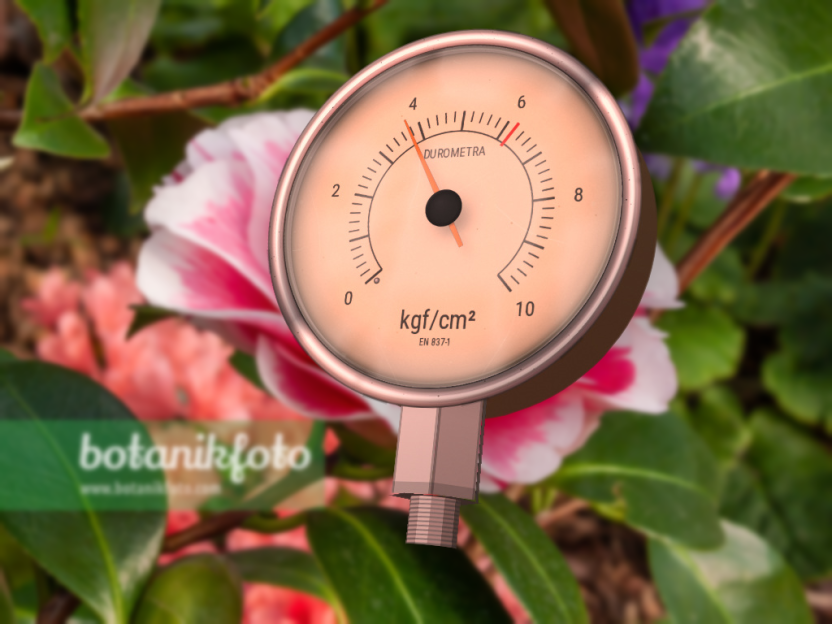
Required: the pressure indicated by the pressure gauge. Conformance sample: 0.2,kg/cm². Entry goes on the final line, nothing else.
3.8,kg/cm²
